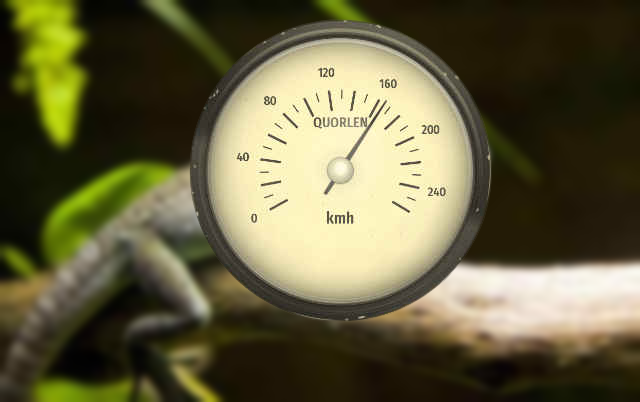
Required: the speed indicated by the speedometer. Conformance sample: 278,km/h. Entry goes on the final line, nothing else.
165,km/h
